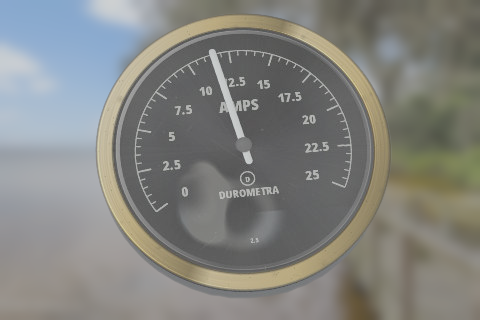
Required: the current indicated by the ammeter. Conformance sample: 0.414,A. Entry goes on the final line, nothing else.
11.5,A
